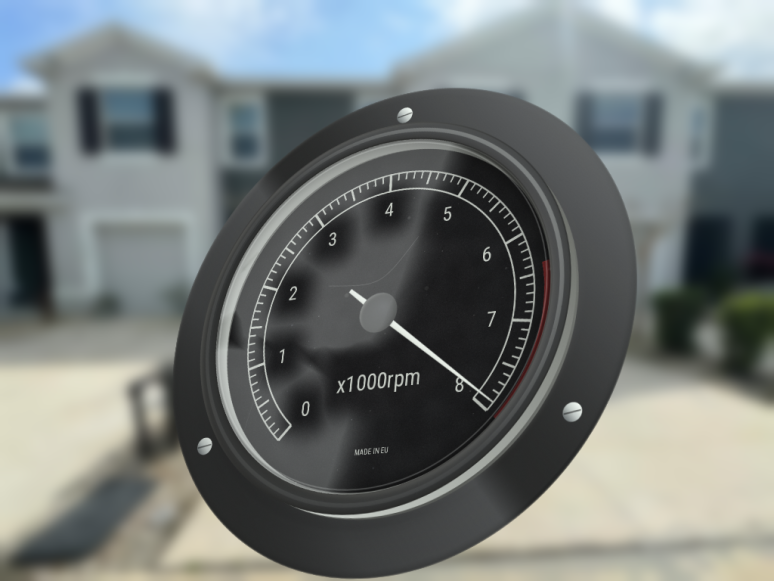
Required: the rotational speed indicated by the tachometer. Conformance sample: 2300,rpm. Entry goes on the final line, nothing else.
7900,rpm
